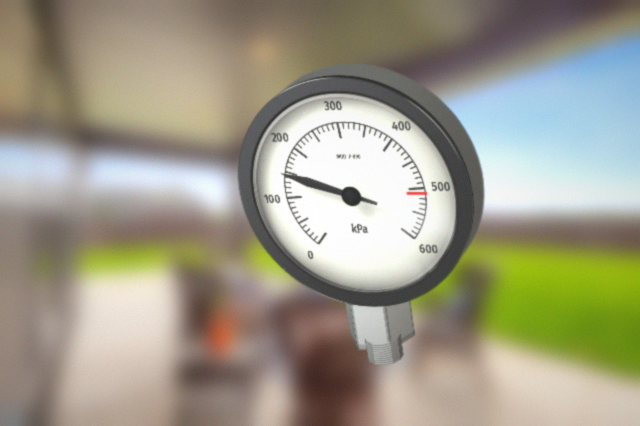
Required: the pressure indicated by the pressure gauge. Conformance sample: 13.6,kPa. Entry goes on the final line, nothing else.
150,kPa
